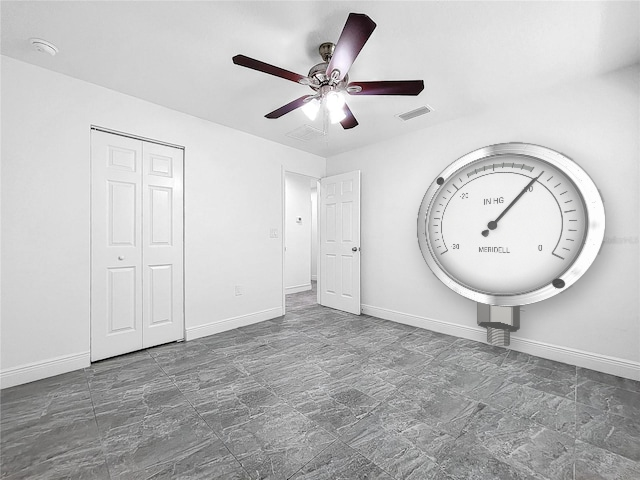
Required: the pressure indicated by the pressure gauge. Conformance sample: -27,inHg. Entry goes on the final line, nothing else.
-10,inHg
